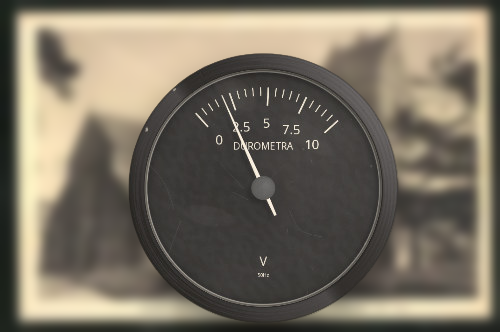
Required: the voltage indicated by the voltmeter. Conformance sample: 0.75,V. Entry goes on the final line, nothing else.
2,V
